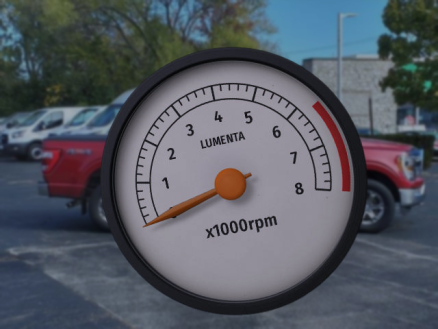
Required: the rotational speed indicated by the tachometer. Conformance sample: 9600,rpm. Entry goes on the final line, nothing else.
0,rpm
